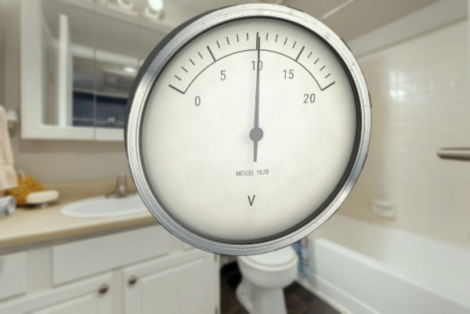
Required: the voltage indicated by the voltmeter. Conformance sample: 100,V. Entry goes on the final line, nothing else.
10,V
